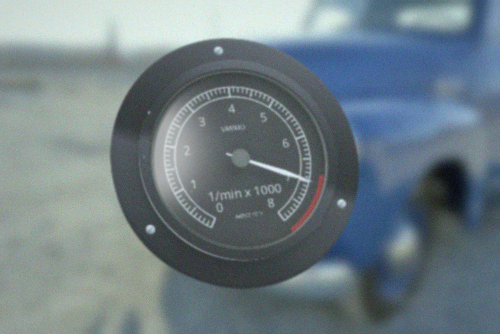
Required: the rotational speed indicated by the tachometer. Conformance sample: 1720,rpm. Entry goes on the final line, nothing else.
7000,rpm
